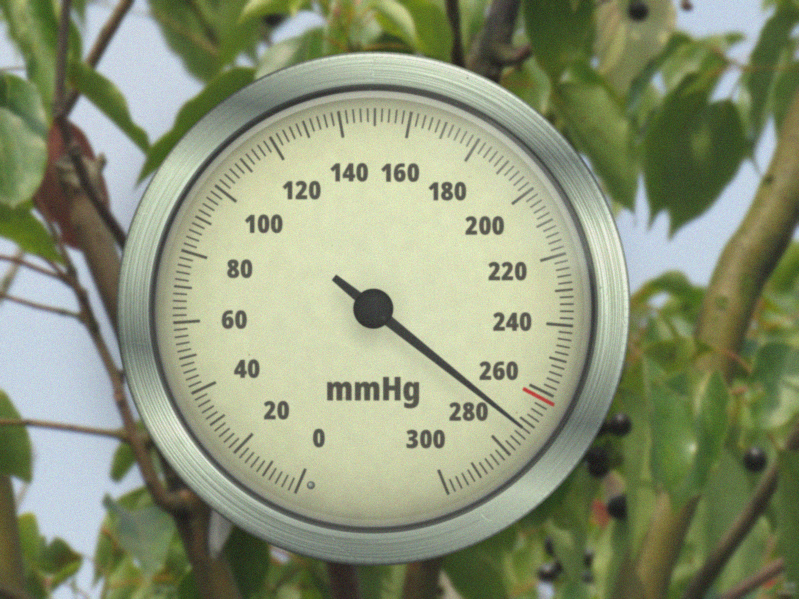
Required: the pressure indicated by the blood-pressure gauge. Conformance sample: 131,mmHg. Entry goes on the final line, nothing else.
272,mmHg
